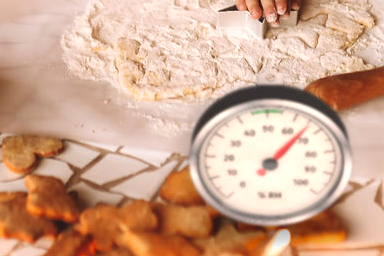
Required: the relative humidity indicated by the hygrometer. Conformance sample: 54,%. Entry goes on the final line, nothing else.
65,%
